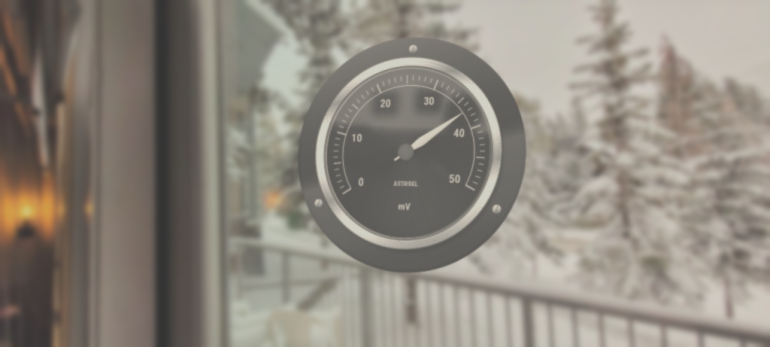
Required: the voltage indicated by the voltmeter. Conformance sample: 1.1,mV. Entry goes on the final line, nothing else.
37,mV
